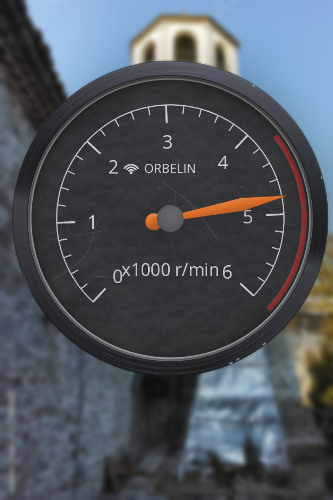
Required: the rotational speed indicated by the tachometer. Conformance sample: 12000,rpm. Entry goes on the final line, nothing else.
4800,rpm
